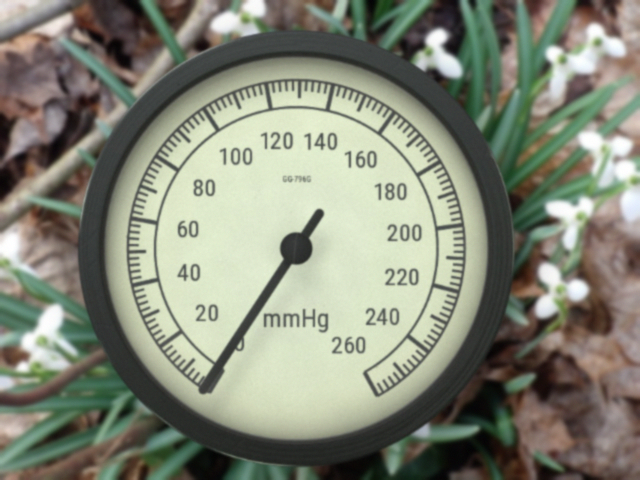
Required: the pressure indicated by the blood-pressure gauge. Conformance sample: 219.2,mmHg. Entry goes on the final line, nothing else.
2,mmHg
